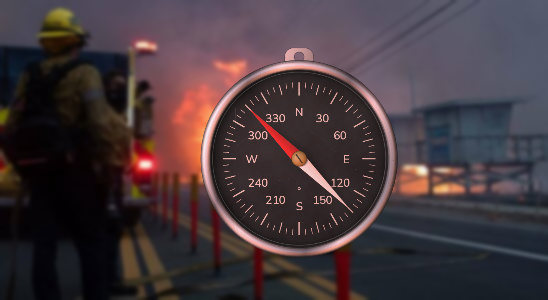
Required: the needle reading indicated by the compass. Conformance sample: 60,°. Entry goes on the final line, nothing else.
315,°
